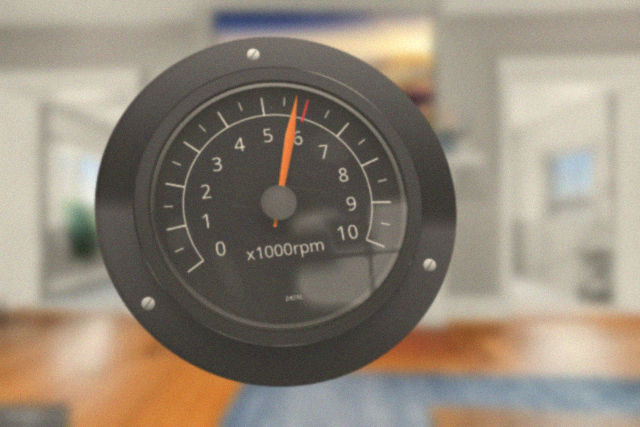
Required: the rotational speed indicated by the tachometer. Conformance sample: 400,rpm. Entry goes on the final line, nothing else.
5750,rpm
